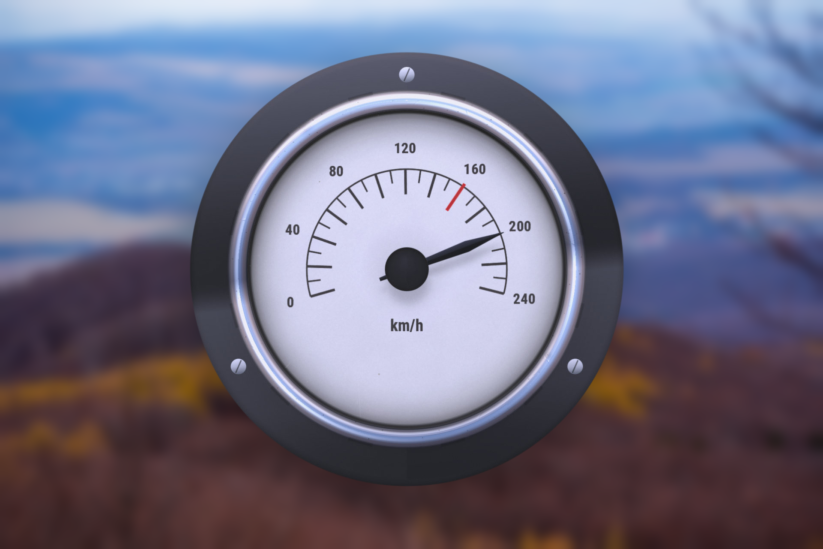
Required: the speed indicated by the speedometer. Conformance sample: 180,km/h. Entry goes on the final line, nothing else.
200,km/h
